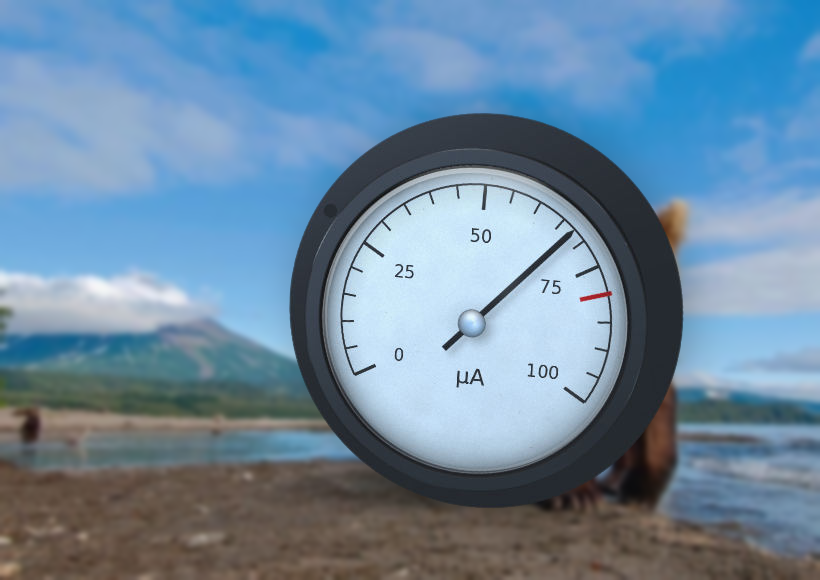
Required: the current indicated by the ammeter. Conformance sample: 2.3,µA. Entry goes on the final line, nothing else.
67.5,µA
